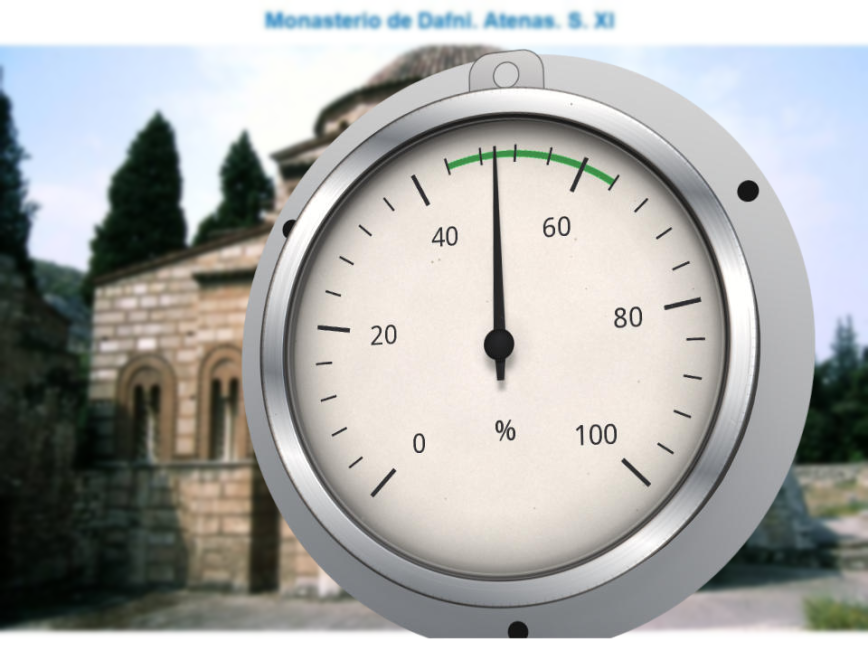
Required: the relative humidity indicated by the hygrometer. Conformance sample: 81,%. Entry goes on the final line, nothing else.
50,%
